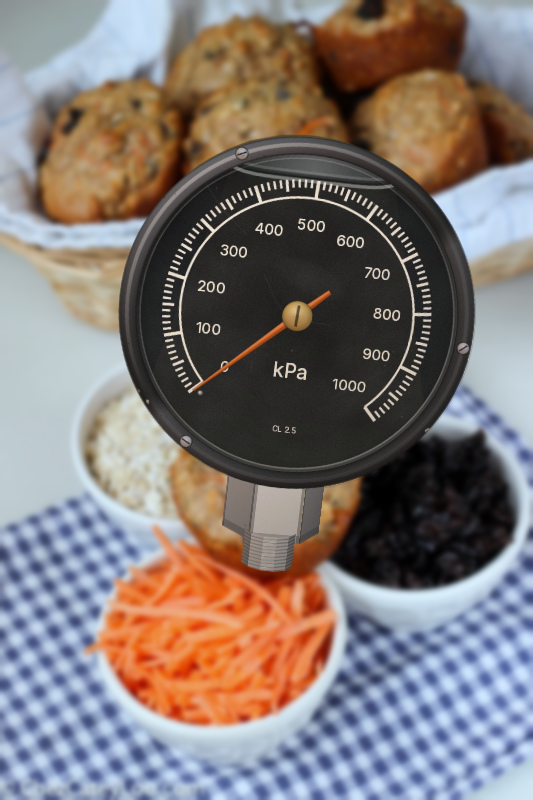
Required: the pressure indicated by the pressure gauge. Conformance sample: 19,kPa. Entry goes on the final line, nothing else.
0,kPa
